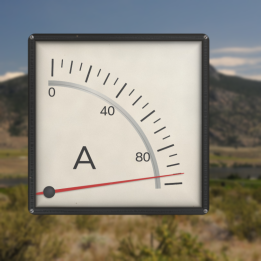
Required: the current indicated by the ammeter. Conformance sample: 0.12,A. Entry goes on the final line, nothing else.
95,A
